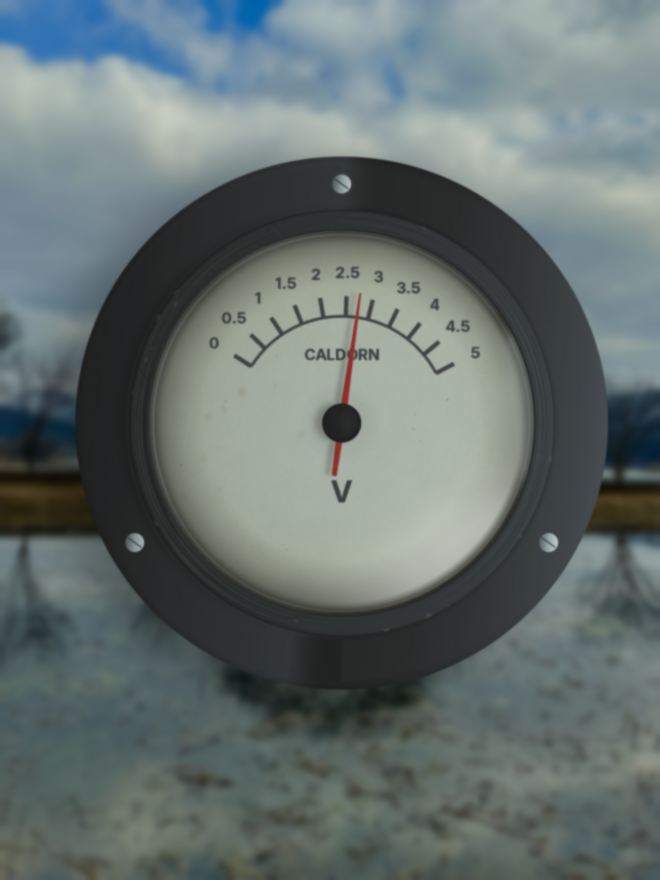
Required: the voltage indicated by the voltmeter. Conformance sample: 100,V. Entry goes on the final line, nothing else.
2.75,V
